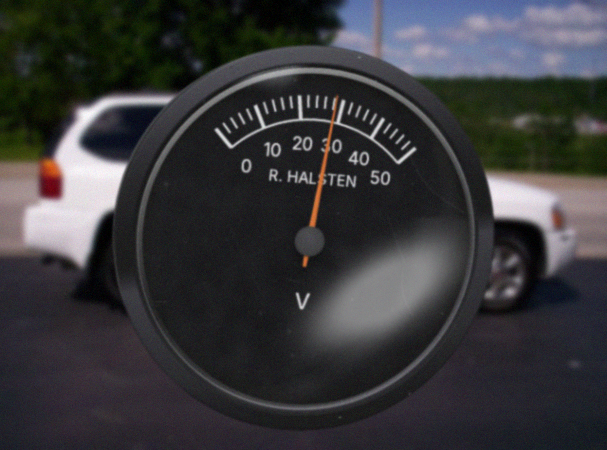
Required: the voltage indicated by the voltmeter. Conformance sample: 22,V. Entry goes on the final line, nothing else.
28,V
